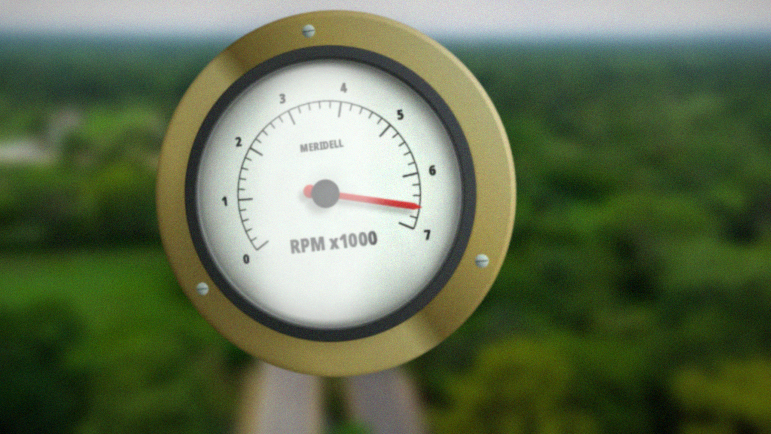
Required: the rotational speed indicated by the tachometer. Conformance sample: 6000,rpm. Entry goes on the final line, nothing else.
6600,rpm
